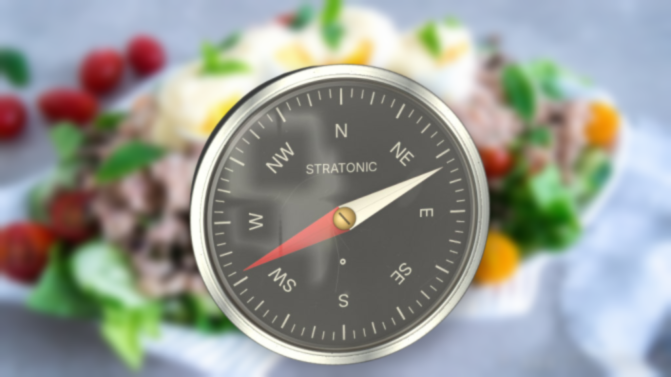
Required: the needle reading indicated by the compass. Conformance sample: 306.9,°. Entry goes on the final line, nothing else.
245,°
